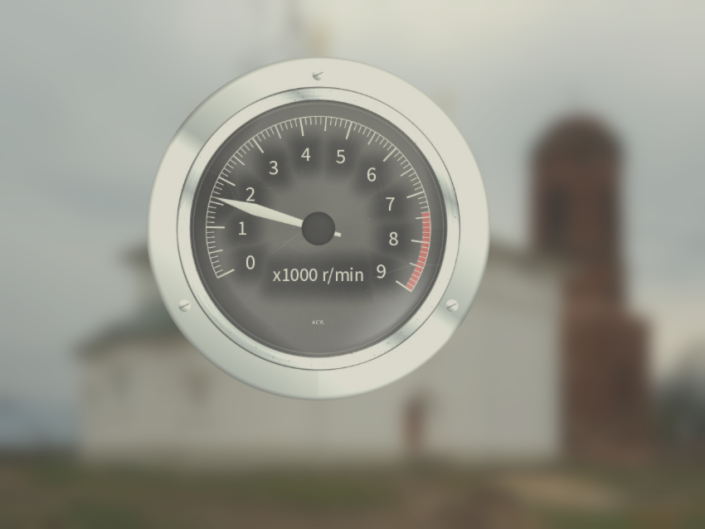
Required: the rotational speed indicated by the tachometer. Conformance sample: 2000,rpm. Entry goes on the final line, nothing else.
1600,rpm
